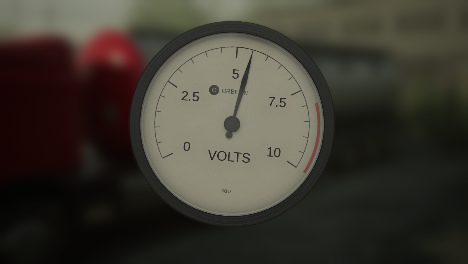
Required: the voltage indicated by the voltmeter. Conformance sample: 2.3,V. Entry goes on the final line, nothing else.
5.5,V
